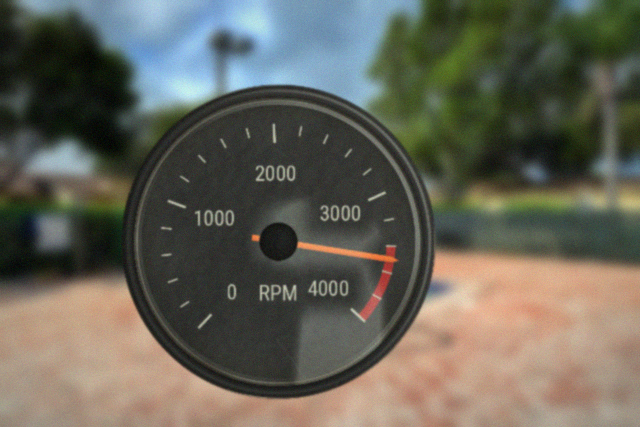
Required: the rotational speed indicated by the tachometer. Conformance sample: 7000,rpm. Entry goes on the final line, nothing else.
3500,rpm
